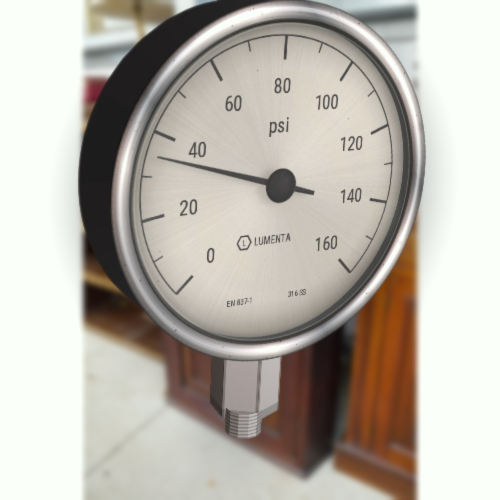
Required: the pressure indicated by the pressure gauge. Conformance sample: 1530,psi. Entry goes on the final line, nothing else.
35,psi
